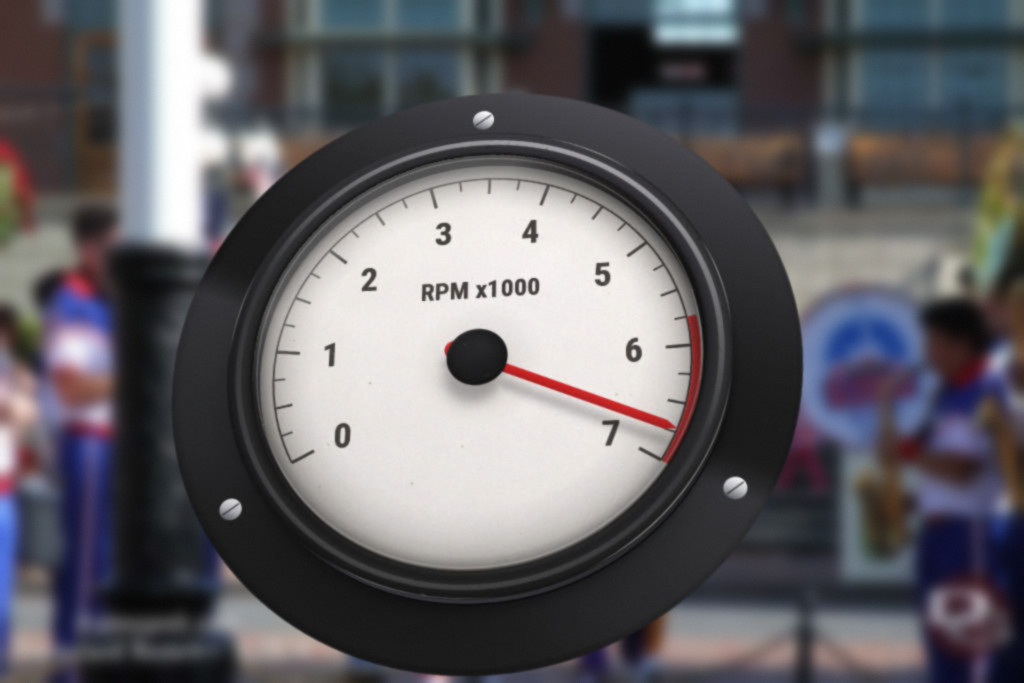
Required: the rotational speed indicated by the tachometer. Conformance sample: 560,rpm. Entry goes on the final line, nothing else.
6750,rpm
